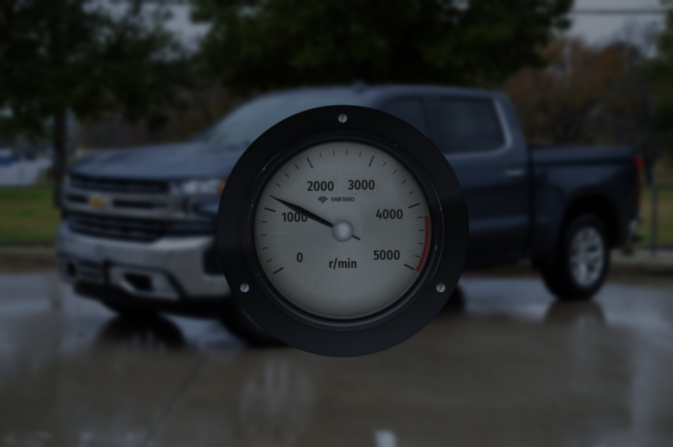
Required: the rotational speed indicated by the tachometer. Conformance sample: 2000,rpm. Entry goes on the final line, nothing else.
1200,rpm
